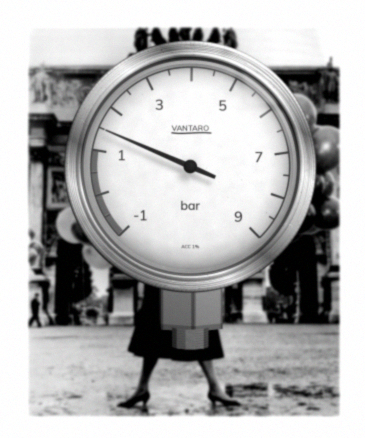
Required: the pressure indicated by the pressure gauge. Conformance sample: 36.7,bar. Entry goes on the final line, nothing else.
1.5,bar
